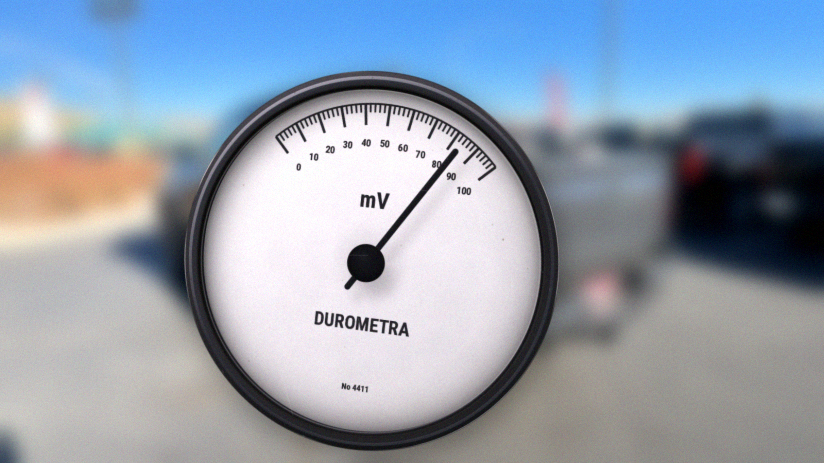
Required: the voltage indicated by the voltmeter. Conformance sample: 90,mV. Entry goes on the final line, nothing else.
84,mV
